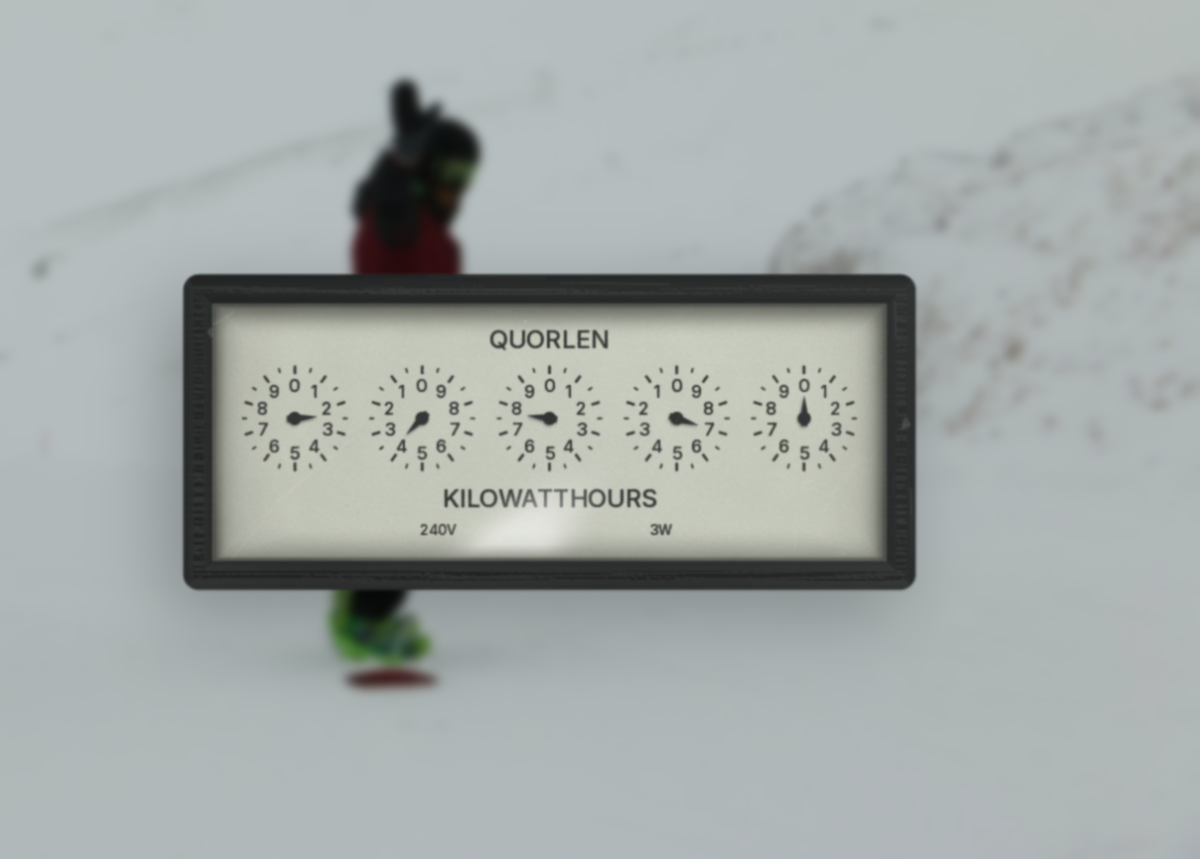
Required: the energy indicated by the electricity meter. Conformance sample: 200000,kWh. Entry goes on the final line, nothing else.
23770,kWh
